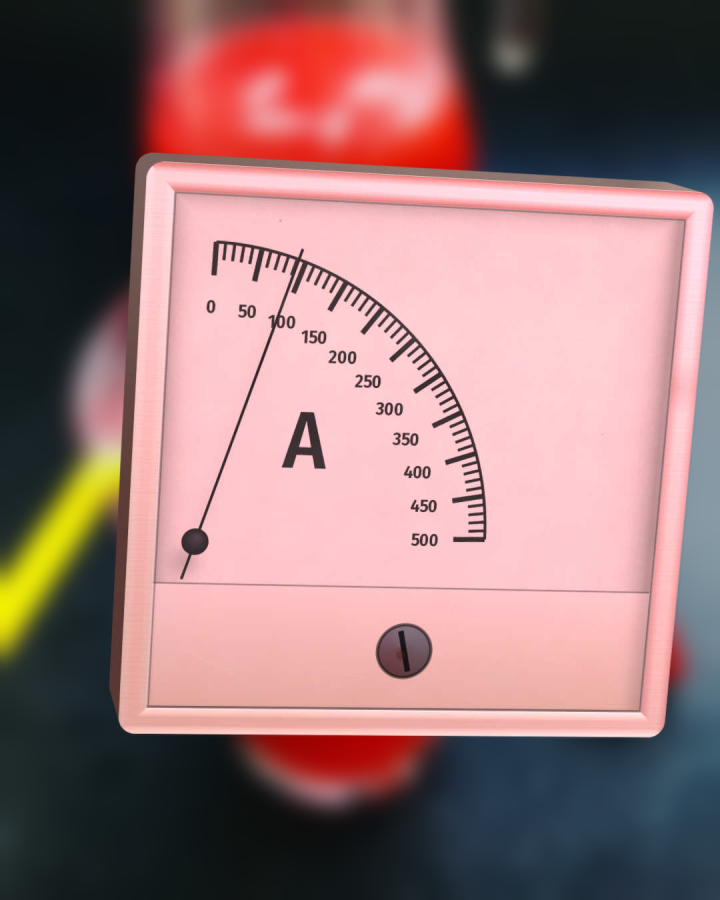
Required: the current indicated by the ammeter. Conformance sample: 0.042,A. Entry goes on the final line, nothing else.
90,A
